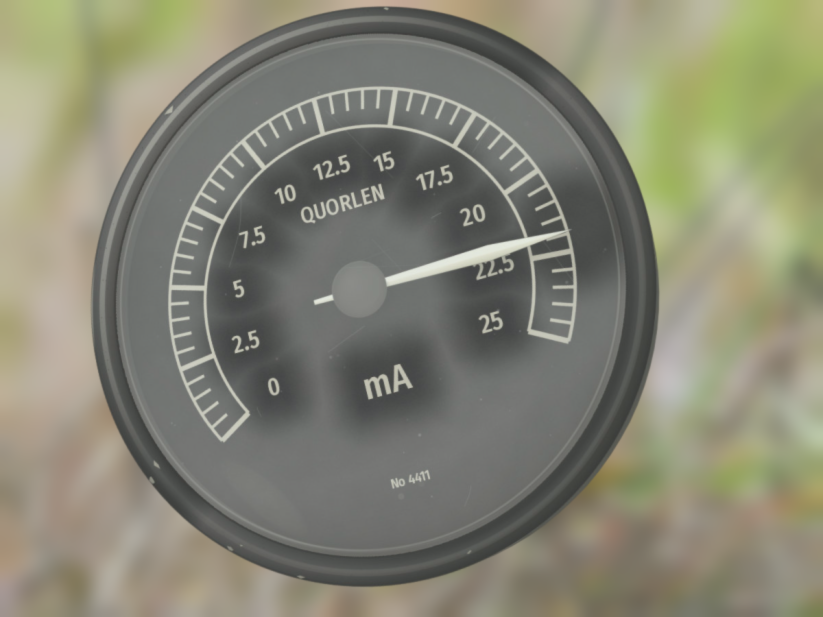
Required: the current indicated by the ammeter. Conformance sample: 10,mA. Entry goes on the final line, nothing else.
22,mA
